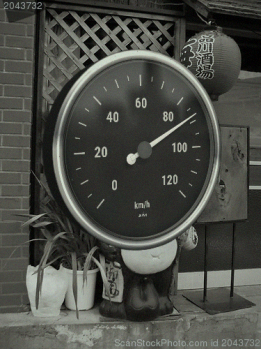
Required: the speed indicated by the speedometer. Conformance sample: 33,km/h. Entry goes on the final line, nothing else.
87.5,km/h
